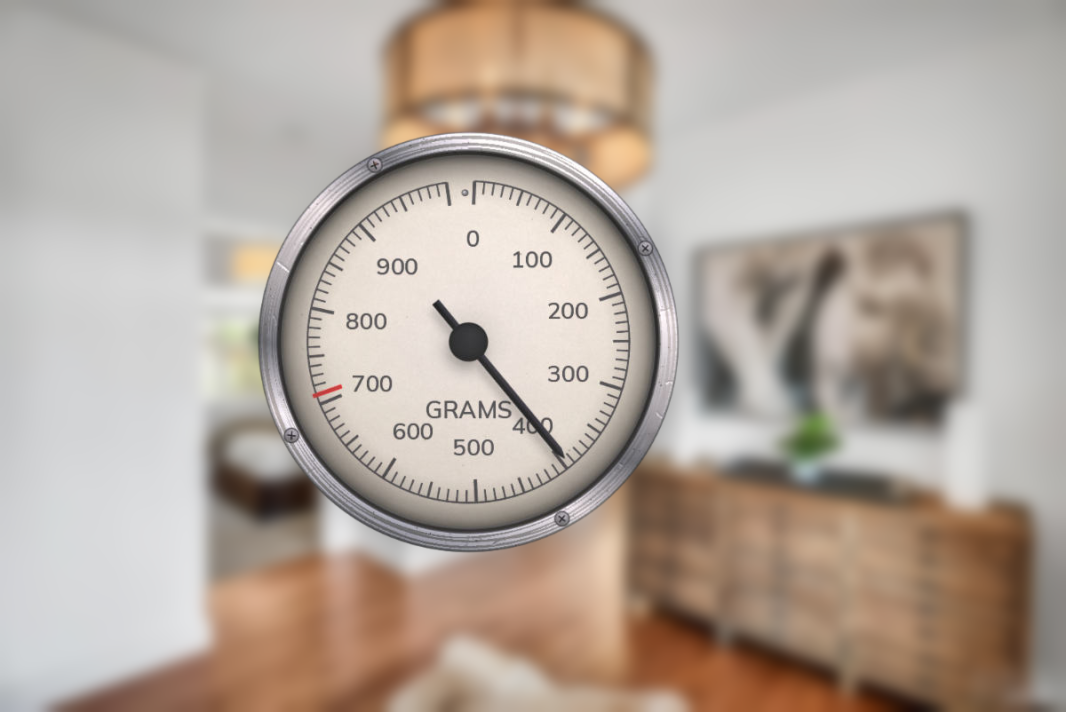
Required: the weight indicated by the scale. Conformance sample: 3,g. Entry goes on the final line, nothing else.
395,g
